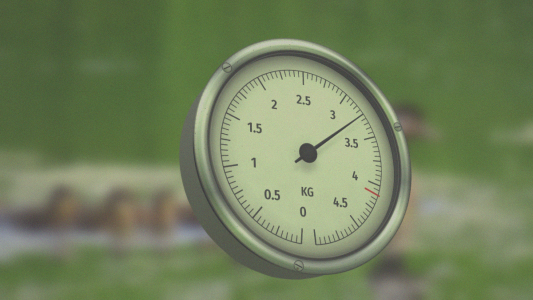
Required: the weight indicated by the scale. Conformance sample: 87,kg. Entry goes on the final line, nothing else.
3.25,kg
